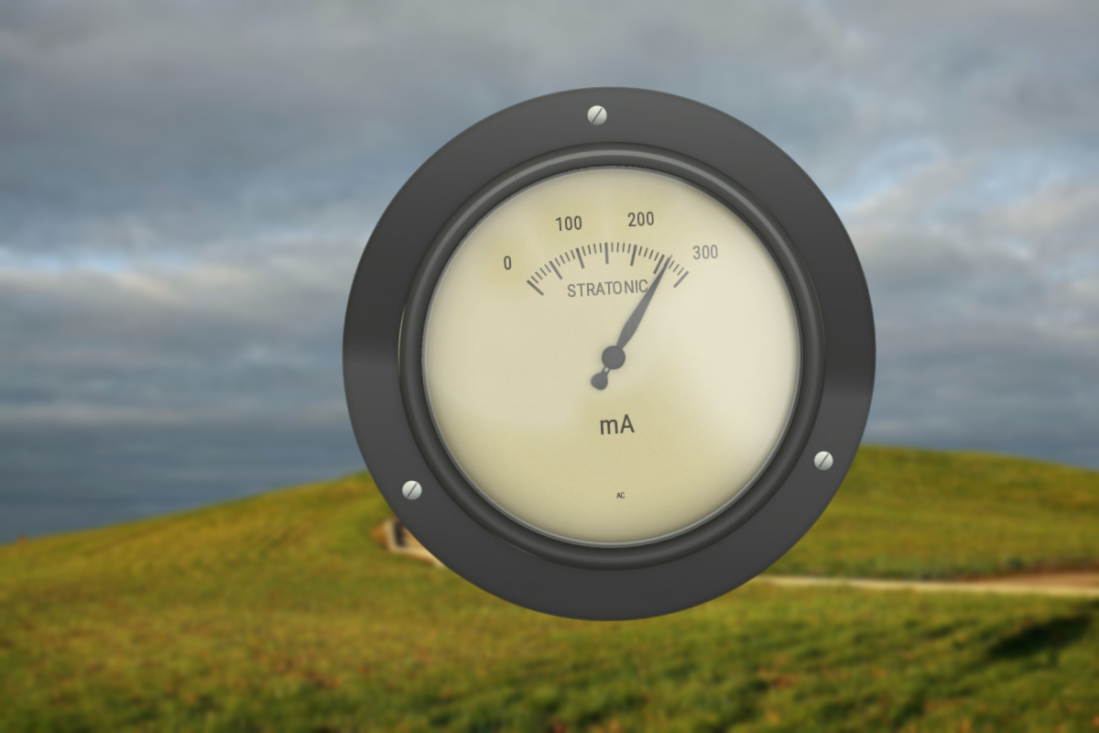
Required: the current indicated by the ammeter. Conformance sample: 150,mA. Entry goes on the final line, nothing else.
260,mA
